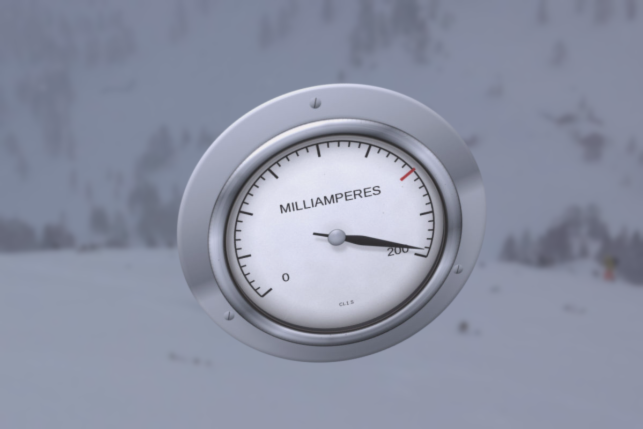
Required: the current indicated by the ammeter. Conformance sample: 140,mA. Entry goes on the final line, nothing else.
195,mA
